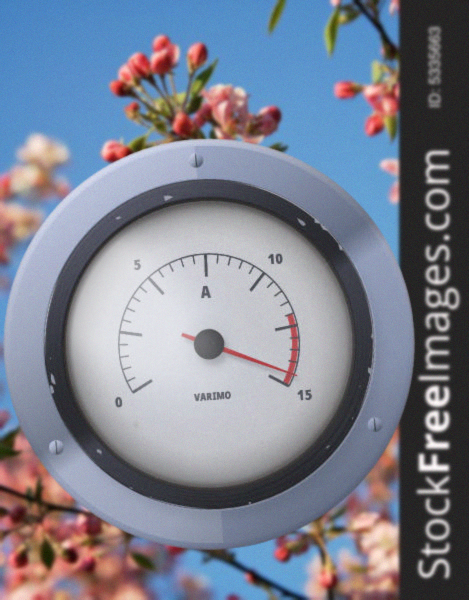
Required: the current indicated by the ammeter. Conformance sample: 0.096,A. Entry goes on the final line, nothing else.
14.5,A
